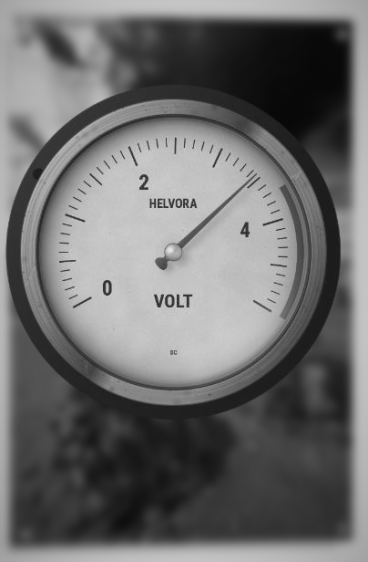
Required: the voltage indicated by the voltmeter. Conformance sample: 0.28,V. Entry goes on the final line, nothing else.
3.45,V
